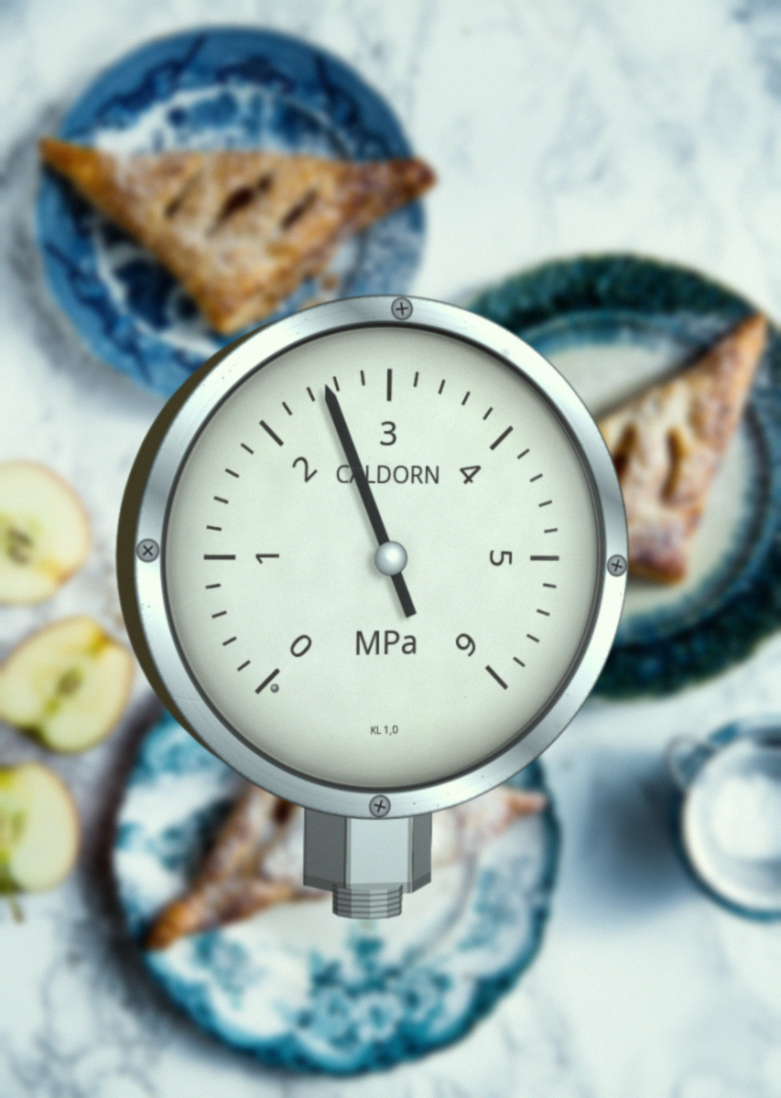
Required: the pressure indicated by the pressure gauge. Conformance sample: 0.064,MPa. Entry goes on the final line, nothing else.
2.5,MPa
